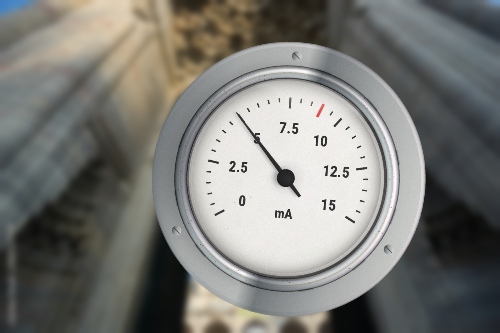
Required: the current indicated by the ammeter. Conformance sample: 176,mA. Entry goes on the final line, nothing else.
5,mA
